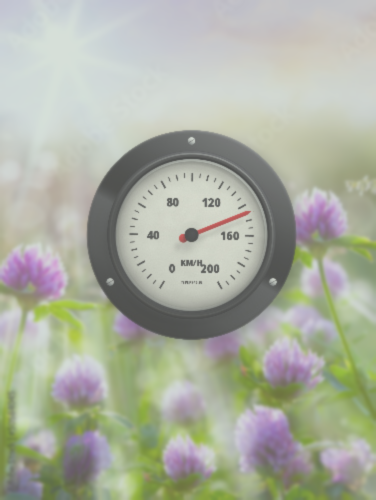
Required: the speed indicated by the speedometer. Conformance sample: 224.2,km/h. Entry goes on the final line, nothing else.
145,km/h
